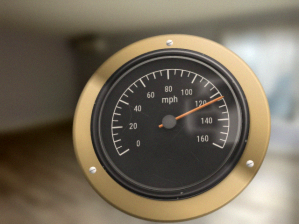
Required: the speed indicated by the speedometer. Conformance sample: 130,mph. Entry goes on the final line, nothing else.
125,mph
